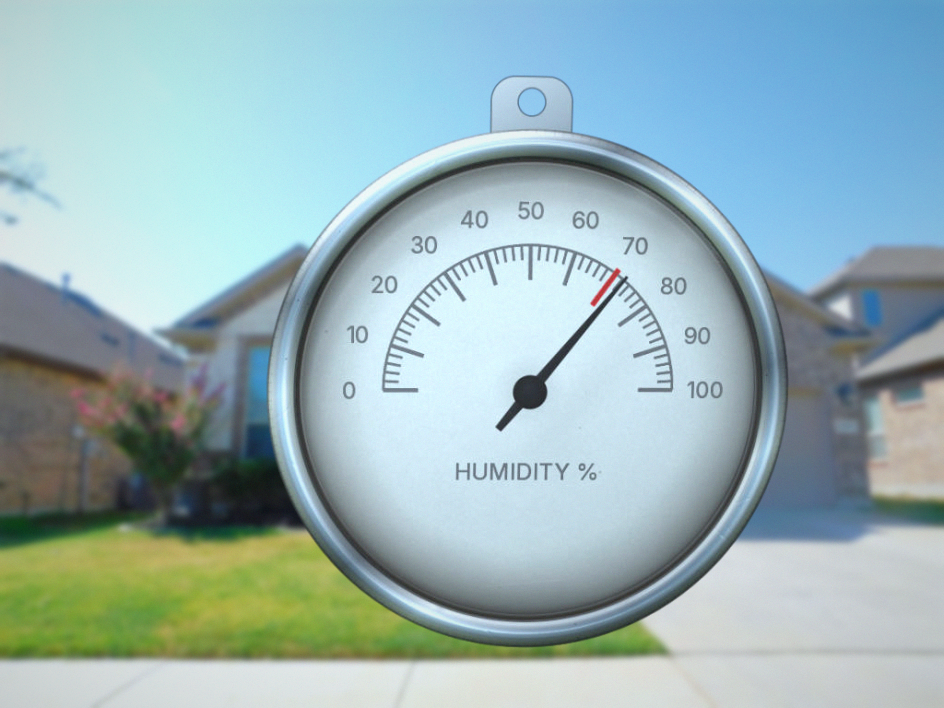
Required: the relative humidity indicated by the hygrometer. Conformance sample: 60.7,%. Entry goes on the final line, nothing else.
72,%
